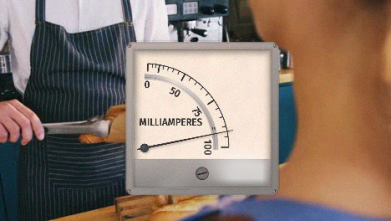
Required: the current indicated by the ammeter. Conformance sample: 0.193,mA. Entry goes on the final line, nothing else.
92.5,mA
